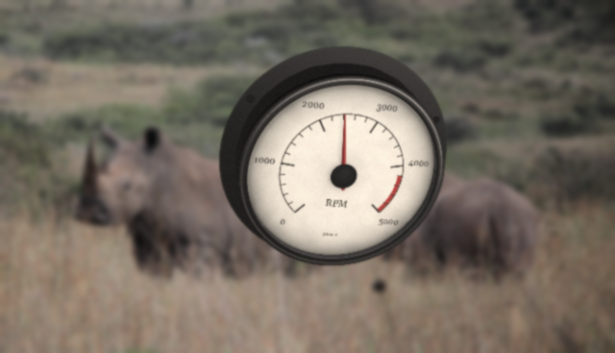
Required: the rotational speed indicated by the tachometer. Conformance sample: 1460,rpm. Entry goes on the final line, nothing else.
2400,rpm
